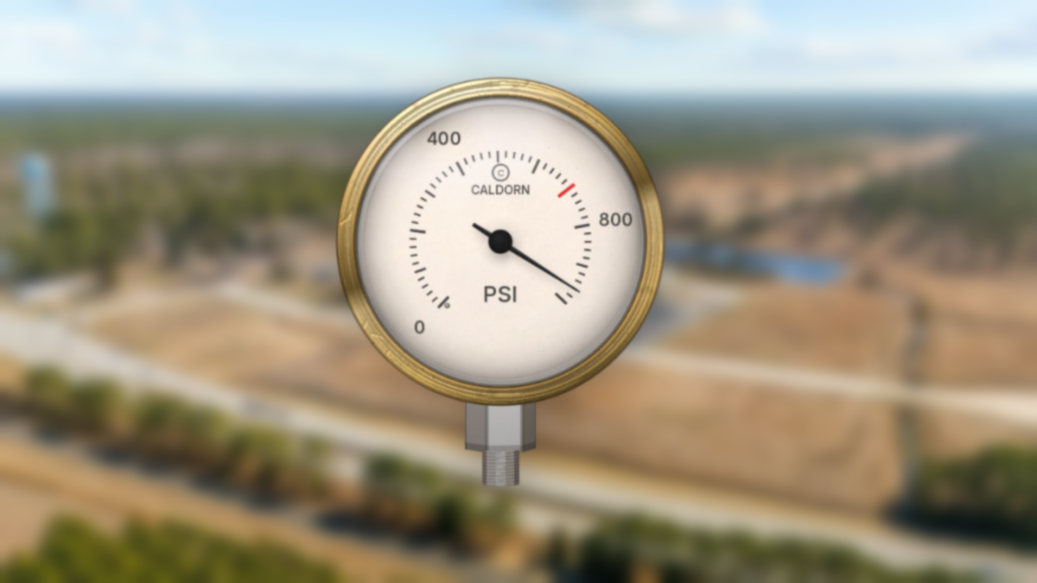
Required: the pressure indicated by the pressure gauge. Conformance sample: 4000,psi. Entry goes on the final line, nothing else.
960,psi
